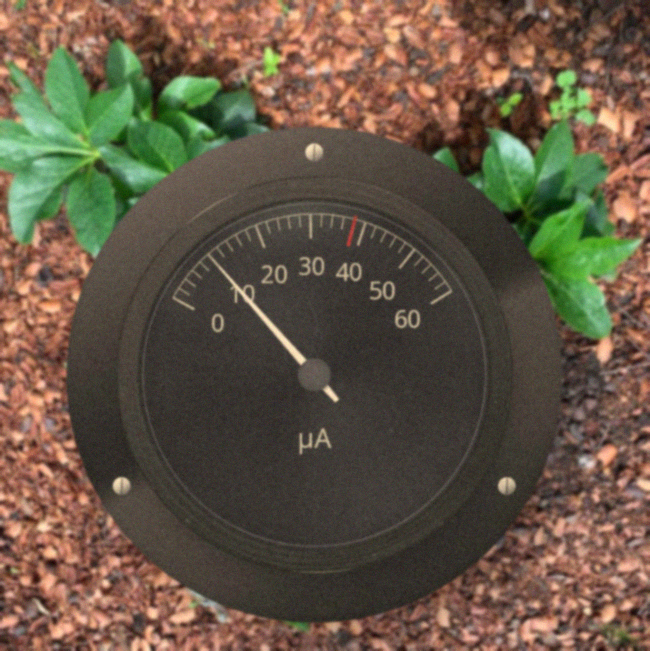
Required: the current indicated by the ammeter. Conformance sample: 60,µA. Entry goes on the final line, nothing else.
10,µA
